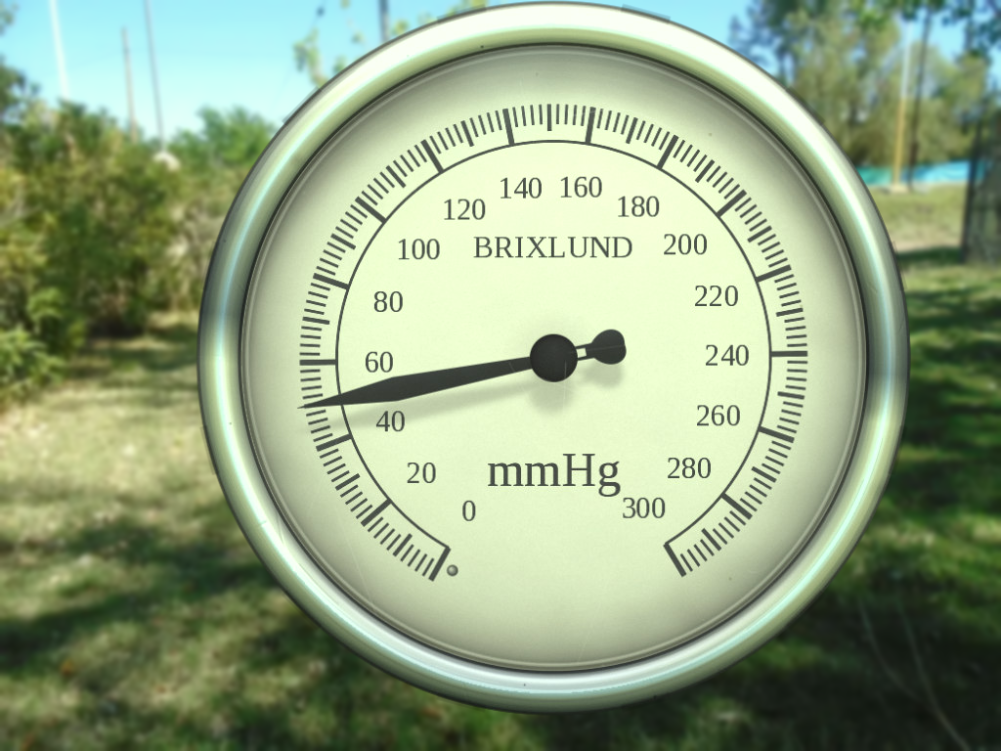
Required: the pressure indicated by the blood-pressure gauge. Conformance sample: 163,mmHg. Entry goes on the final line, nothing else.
50,mmHg
